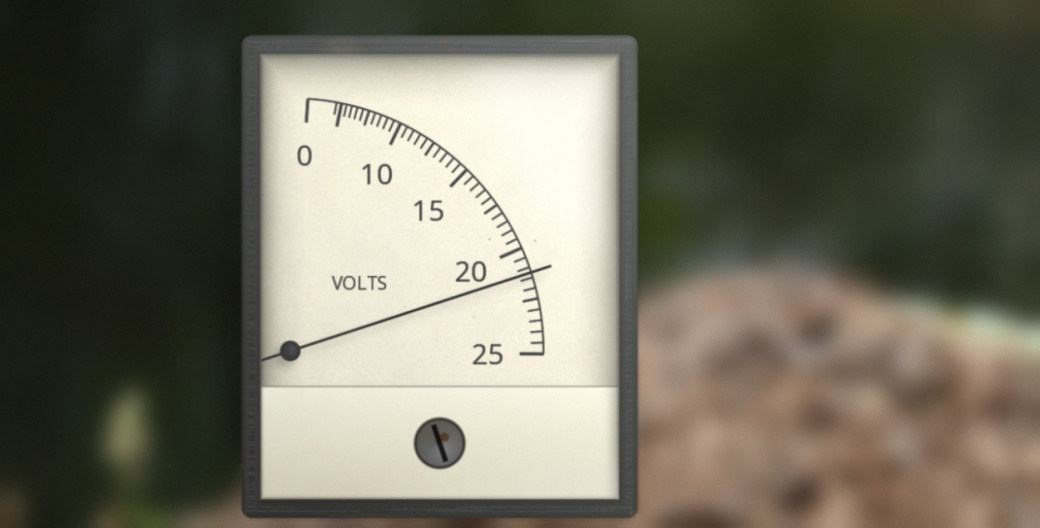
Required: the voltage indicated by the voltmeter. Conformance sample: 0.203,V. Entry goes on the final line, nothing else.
21.25,V
